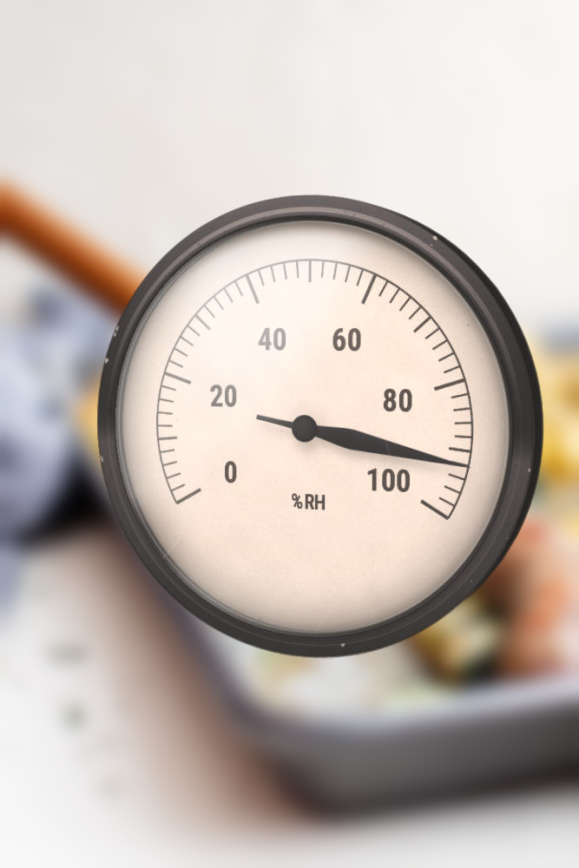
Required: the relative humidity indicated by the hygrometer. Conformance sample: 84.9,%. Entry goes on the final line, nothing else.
92,%
